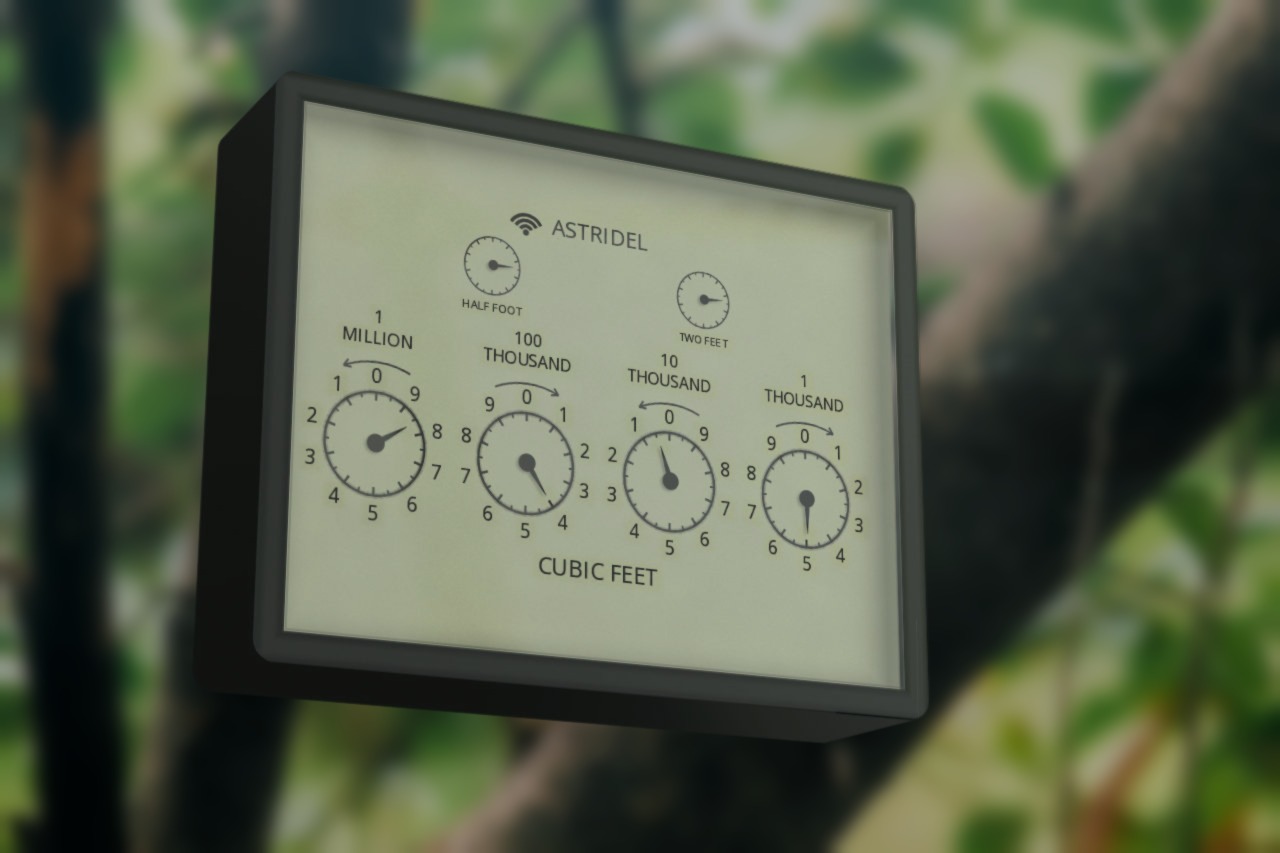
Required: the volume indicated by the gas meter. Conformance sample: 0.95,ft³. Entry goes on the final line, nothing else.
840500,ft³
